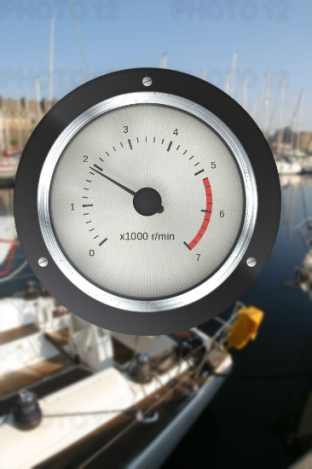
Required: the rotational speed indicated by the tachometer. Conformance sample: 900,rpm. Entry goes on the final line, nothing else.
1900,rpm
